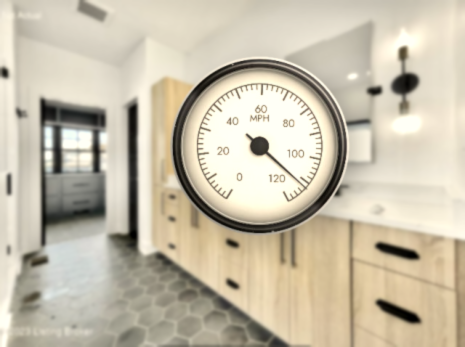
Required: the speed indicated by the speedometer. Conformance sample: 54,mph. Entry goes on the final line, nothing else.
112,mph
